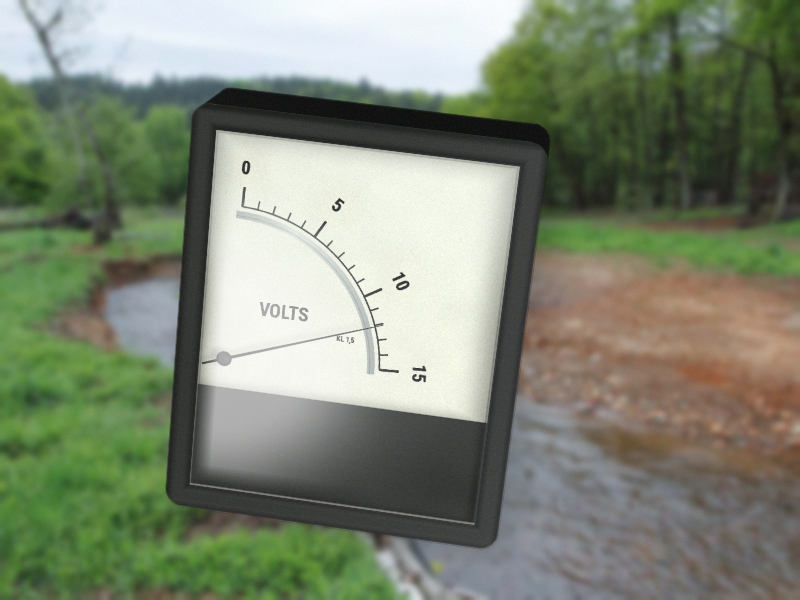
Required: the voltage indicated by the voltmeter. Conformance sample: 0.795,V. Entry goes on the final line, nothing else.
12,V
